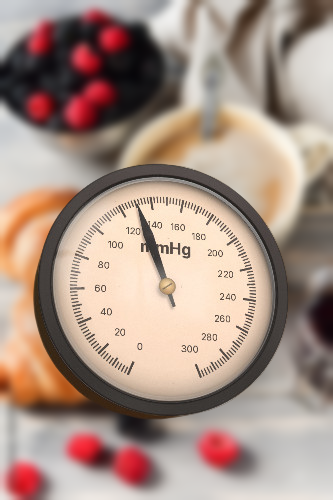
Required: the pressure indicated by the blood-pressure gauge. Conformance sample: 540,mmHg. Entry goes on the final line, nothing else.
130,mmHg
